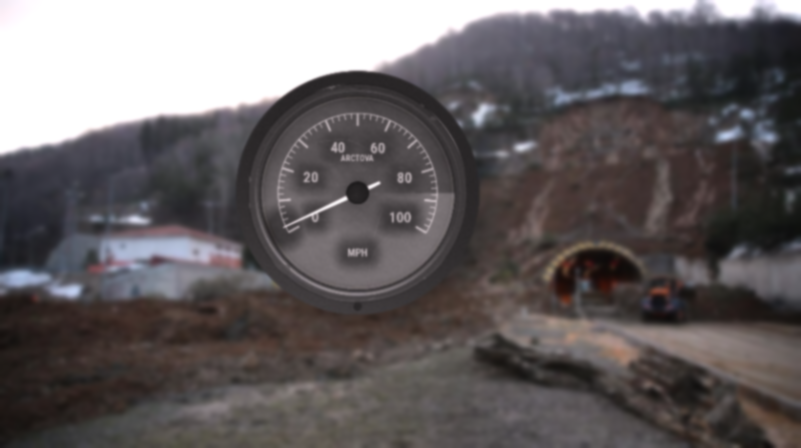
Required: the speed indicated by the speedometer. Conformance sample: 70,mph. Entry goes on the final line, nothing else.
2,mph
